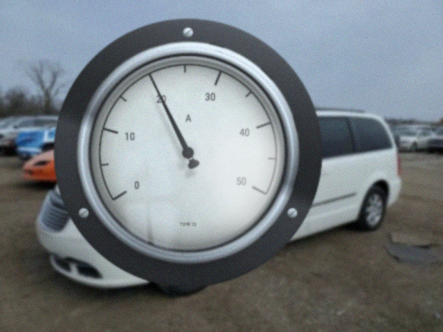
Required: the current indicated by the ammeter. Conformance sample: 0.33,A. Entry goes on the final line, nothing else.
20,A
